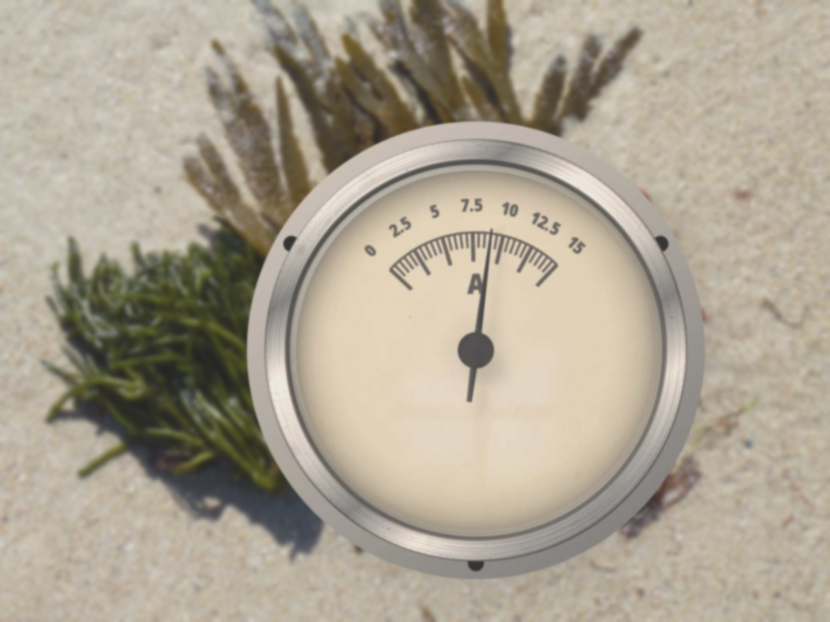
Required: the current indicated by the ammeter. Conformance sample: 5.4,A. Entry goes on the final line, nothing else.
9,A
